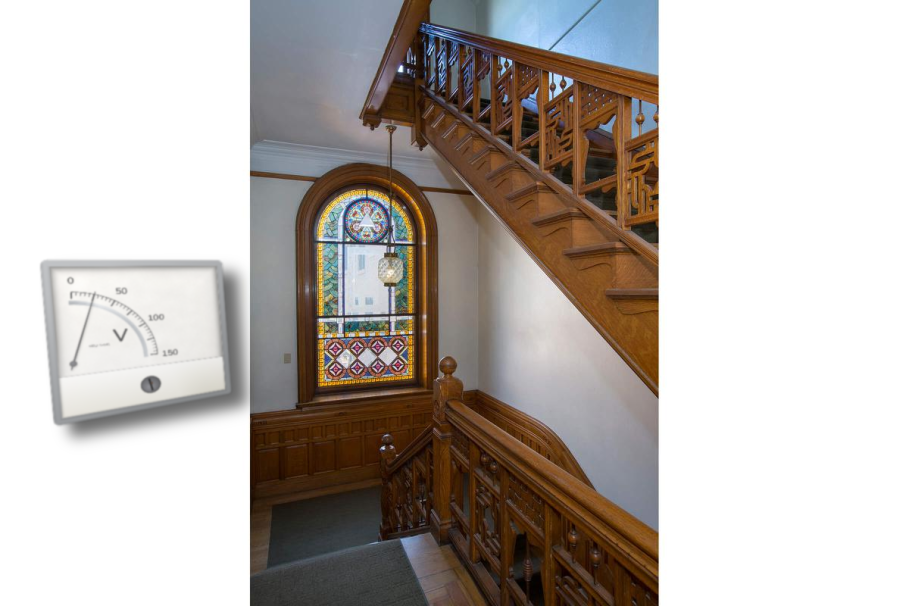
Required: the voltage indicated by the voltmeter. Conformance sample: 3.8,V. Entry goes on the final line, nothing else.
25,V
